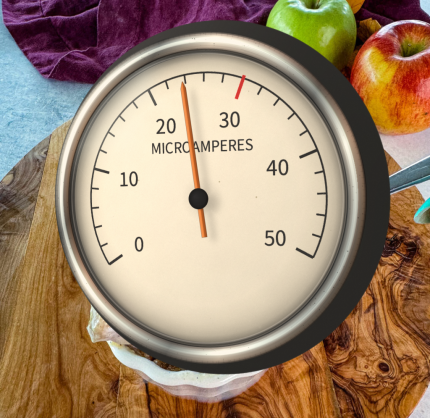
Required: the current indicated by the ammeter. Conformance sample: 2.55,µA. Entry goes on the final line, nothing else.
24,µA
